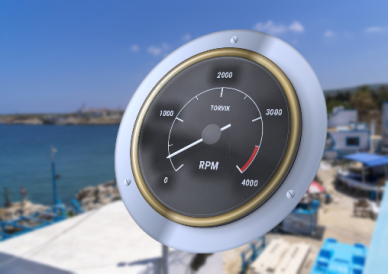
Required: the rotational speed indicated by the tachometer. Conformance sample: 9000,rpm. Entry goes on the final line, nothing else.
250,rpm
